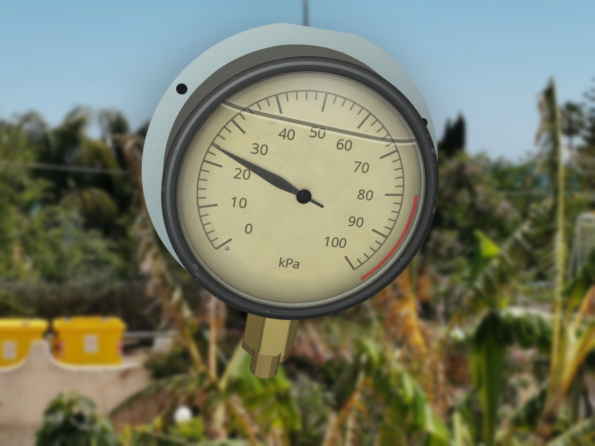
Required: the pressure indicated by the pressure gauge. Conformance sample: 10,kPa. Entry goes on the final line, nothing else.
24,kPa
